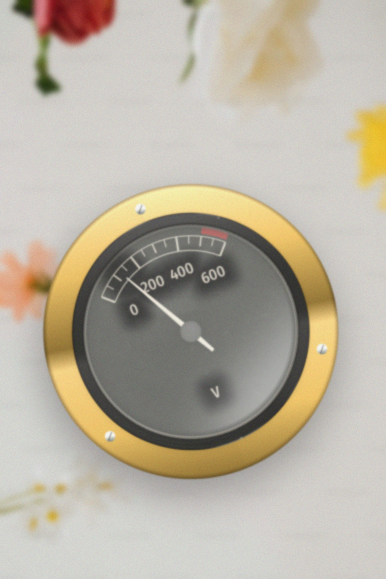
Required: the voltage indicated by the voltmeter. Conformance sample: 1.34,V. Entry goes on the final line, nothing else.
125,V
